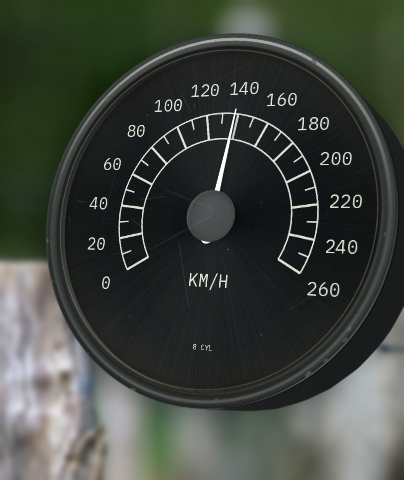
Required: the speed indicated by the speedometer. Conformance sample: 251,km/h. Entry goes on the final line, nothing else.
140,km/h
